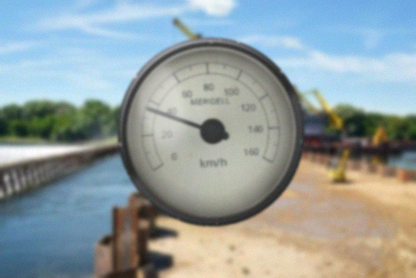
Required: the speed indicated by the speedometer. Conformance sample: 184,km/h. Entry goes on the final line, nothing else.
35,km/h
